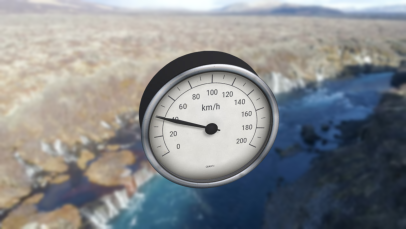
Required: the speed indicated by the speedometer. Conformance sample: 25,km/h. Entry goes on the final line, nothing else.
40,km/h
